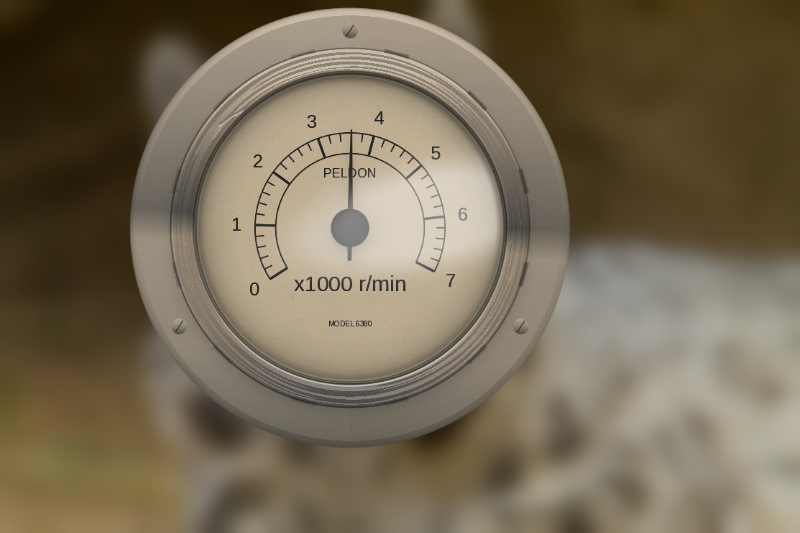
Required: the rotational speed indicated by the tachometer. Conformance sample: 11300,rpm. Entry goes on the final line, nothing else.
3600,rpm
